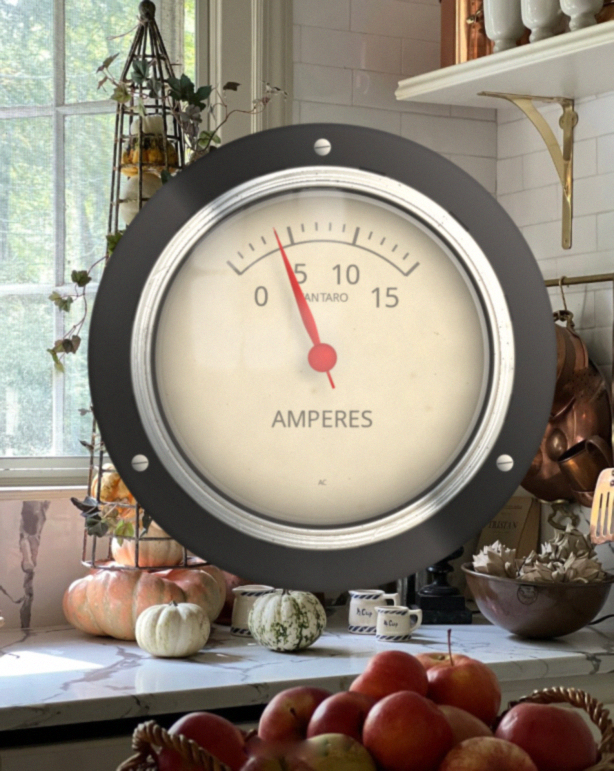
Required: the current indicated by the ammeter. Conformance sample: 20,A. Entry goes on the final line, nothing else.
4,A
